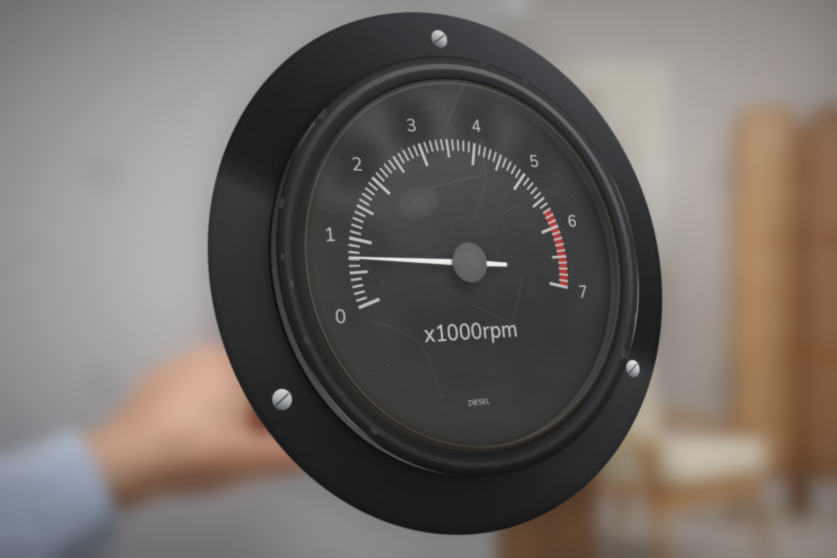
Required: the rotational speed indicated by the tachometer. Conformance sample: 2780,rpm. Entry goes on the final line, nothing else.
700,rpm
